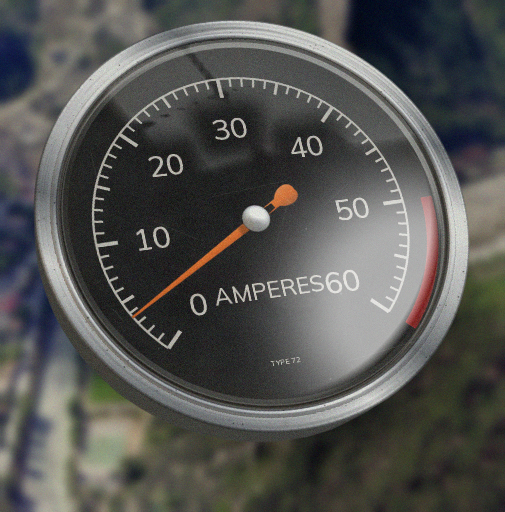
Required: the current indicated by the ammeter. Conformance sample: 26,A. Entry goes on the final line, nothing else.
3.5,A
